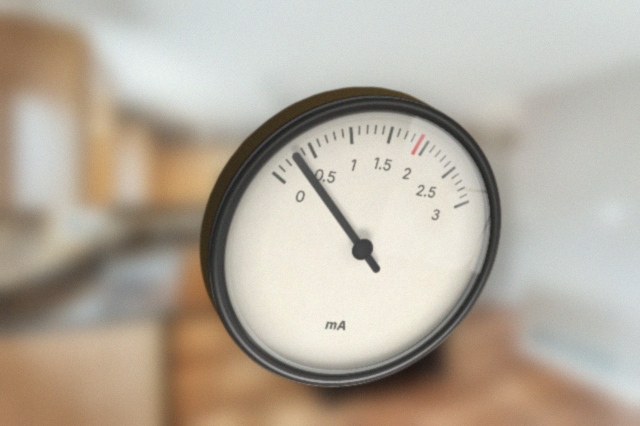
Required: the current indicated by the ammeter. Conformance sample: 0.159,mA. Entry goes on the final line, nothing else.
0.3,mA
